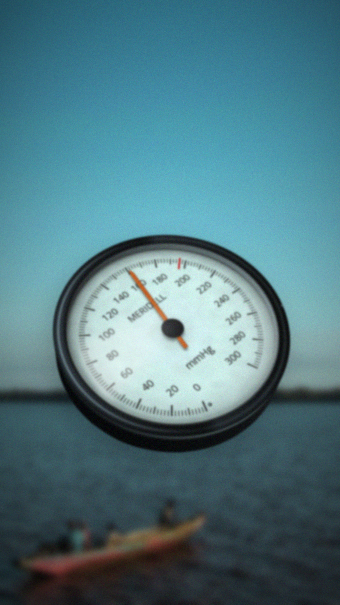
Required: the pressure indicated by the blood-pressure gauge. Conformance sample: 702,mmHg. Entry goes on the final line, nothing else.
160,mmHg
